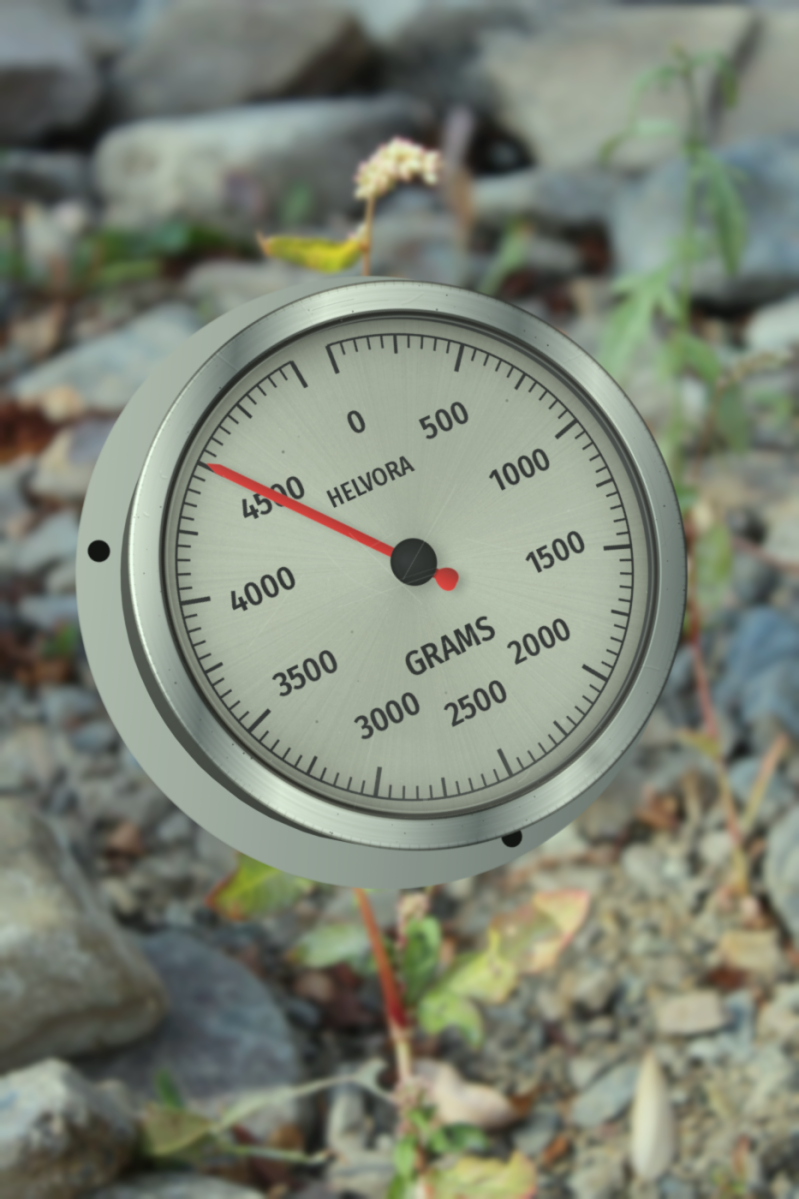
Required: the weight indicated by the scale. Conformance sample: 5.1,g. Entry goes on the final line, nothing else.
4500,g
